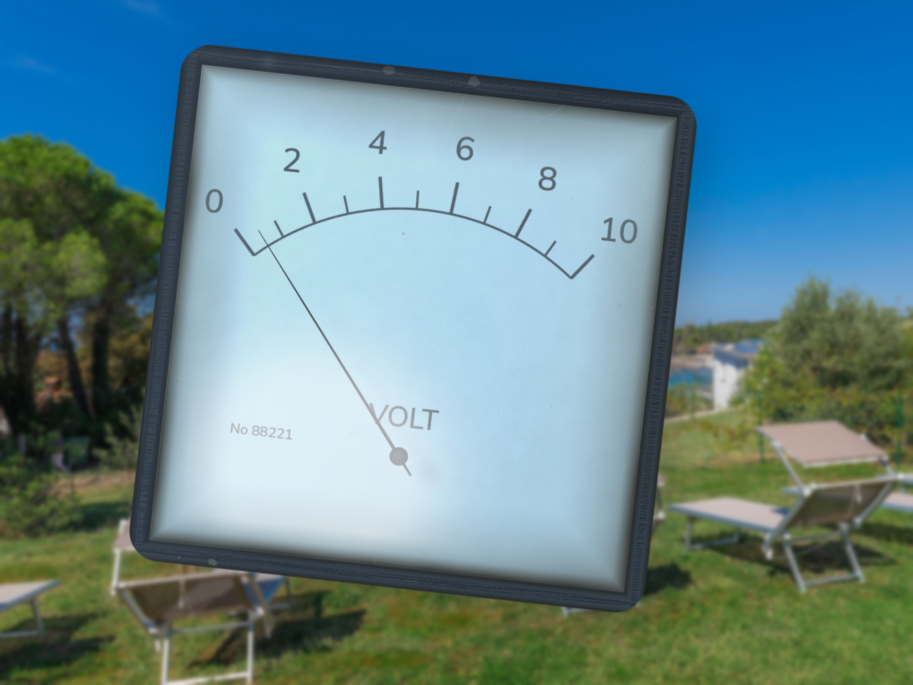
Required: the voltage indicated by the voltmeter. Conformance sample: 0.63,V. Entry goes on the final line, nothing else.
0.5,V
